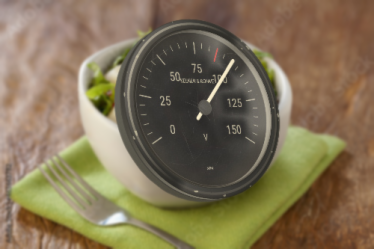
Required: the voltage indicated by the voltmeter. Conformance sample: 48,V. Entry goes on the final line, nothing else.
100,V
